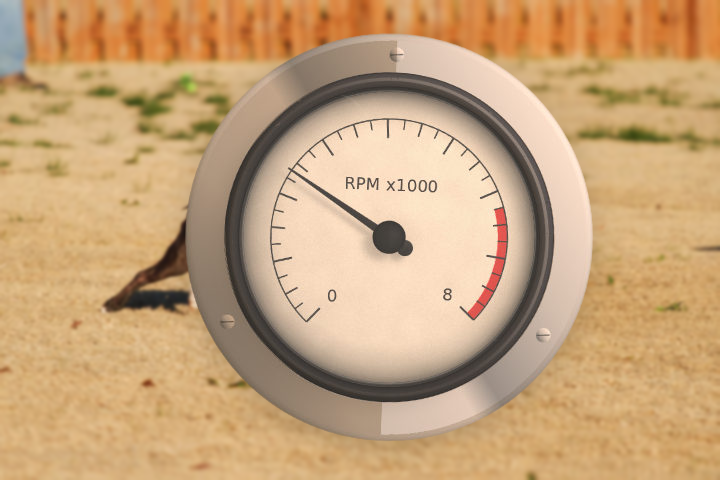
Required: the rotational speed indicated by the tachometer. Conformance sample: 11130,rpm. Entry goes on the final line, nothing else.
2375,rpm
